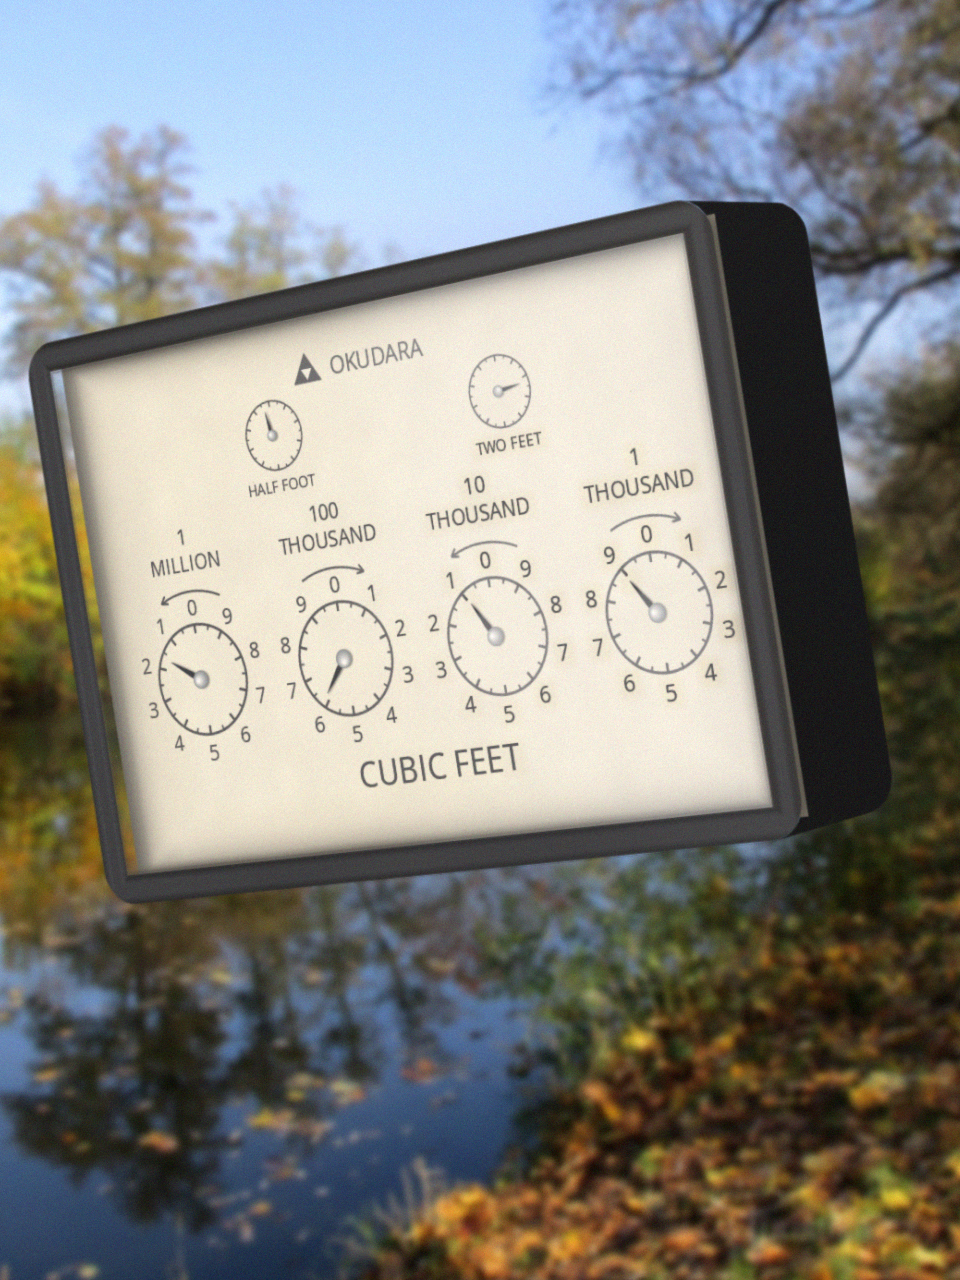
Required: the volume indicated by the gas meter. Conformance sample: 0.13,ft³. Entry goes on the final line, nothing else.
160900,ft³
